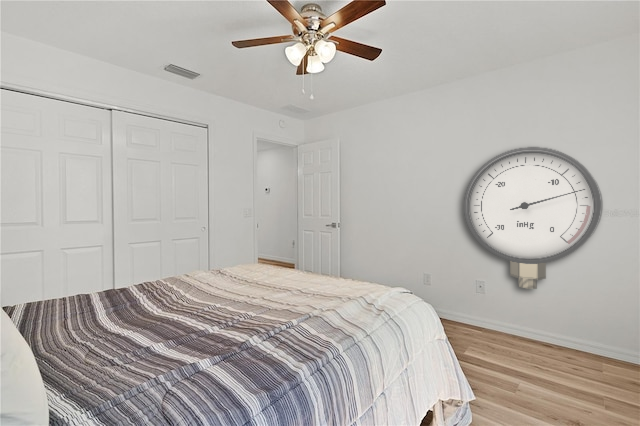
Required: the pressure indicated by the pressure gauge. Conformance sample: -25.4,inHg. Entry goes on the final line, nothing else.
-7,inHg
